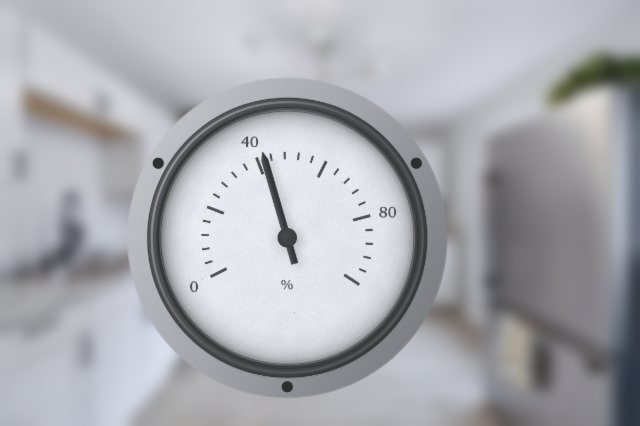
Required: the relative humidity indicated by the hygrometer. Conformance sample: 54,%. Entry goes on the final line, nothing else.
42,%
